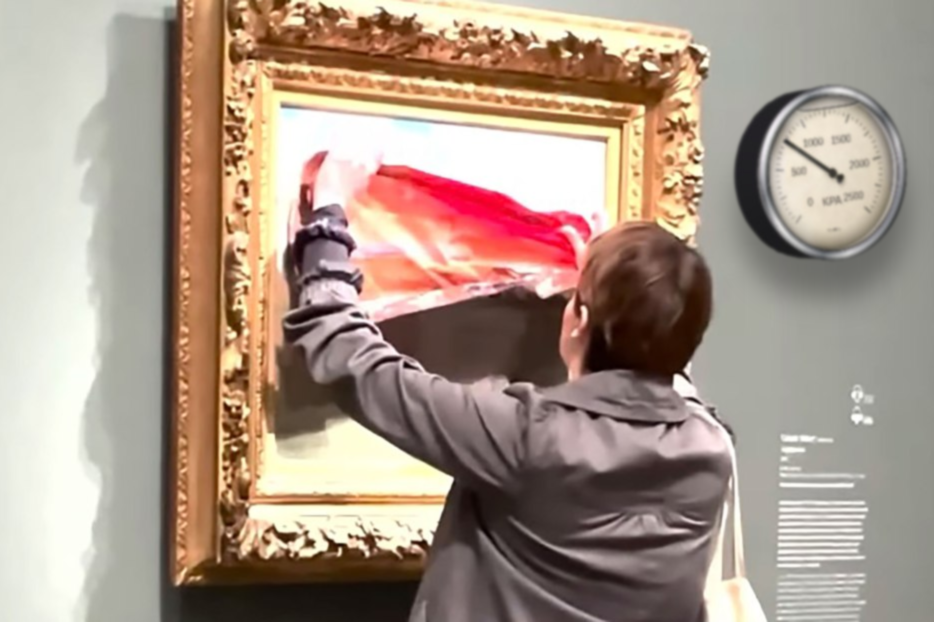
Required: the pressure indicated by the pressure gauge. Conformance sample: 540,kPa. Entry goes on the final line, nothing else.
750,kPa
